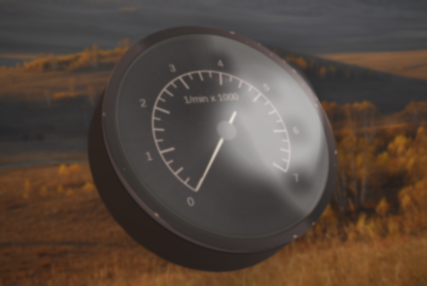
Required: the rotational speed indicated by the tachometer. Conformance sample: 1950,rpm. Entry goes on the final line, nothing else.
0,rpm
